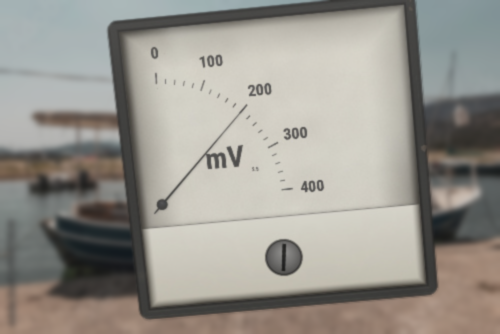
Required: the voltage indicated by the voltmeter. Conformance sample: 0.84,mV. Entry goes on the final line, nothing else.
200,mV
